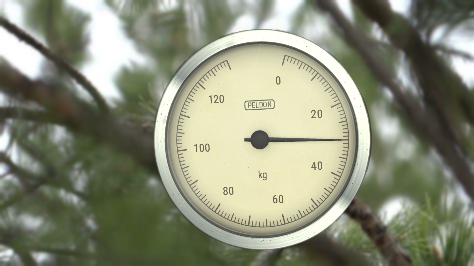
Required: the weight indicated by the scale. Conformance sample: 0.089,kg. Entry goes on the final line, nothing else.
30,kg
